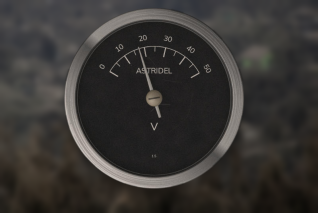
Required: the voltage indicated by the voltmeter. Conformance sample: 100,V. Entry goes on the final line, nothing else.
17.5,V
